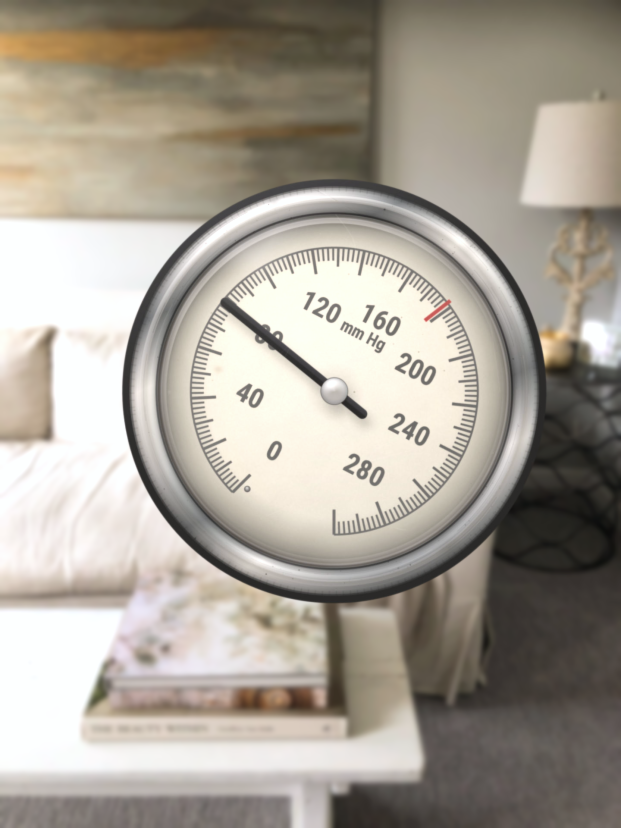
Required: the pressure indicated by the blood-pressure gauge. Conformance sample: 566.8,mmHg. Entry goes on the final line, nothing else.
80,mmHg
